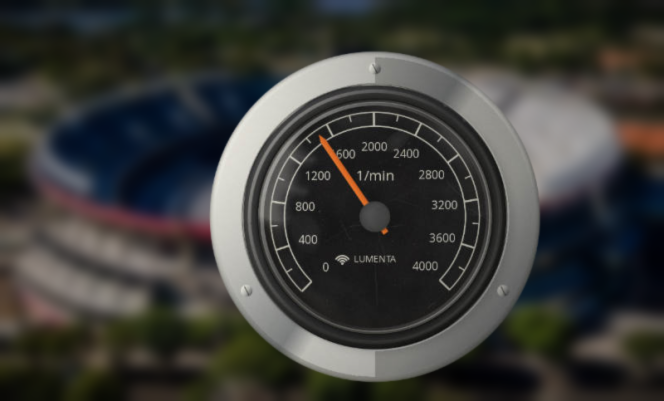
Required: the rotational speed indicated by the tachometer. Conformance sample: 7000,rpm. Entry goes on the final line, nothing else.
1500,rpm
